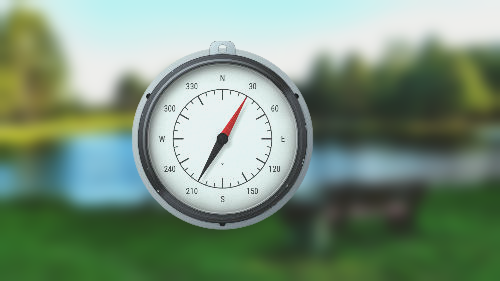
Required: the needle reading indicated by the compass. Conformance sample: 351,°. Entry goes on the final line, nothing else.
30,°
